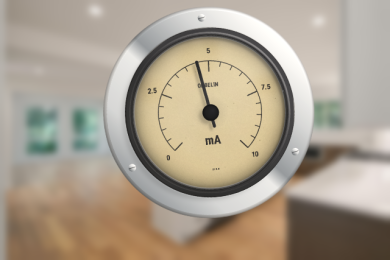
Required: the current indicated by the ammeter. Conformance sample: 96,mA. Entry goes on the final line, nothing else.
4.5,mA
